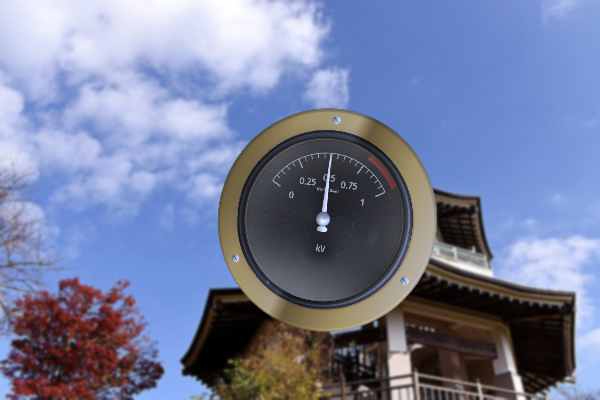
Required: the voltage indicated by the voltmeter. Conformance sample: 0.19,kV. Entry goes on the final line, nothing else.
0.5,kV
